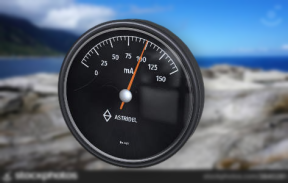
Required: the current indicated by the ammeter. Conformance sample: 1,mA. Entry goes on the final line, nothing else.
100,mA
